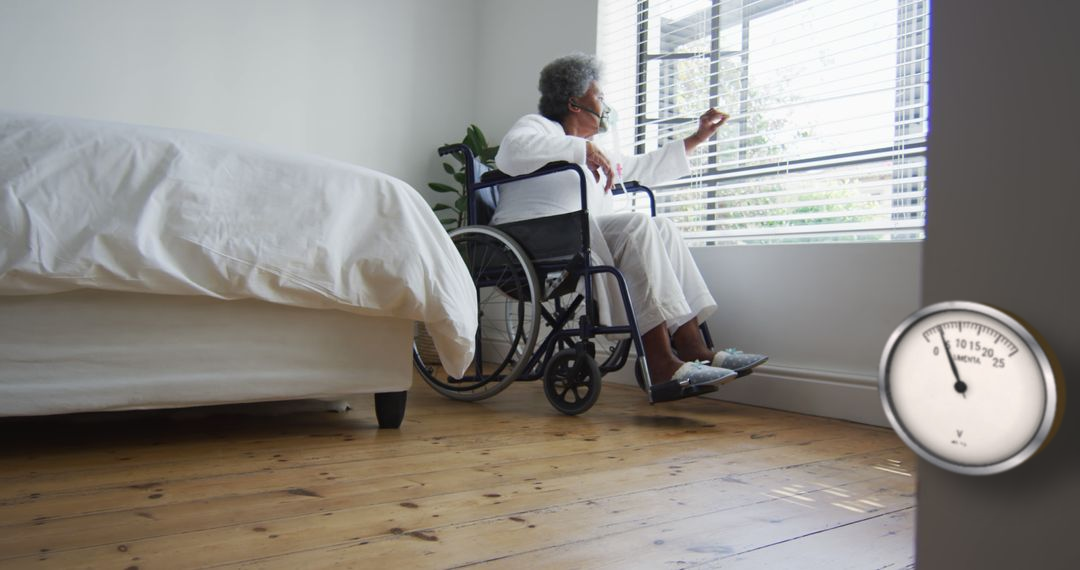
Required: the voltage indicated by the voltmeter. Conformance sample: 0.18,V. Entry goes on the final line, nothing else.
5,V
